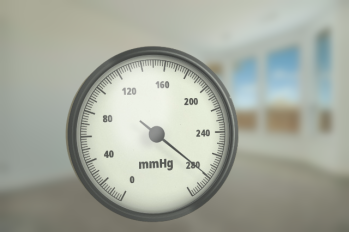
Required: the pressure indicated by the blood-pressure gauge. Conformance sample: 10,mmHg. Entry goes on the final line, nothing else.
280,mmHg
